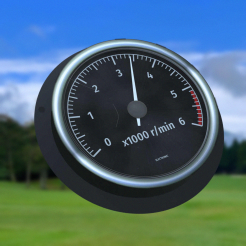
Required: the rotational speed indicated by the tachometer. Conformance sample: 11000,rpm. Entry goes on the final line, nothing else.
3400,rpm
